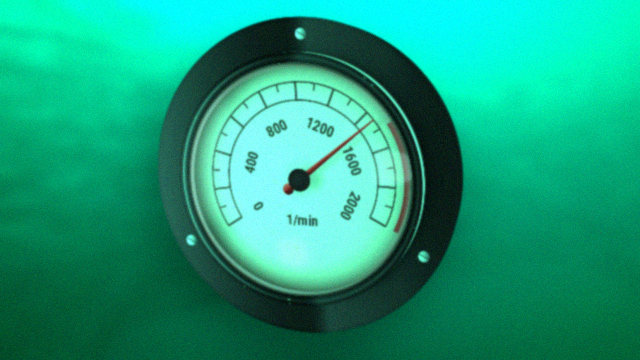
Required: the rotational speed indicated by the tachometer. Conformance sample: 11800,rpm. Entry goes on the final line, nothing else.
1450,rpm
